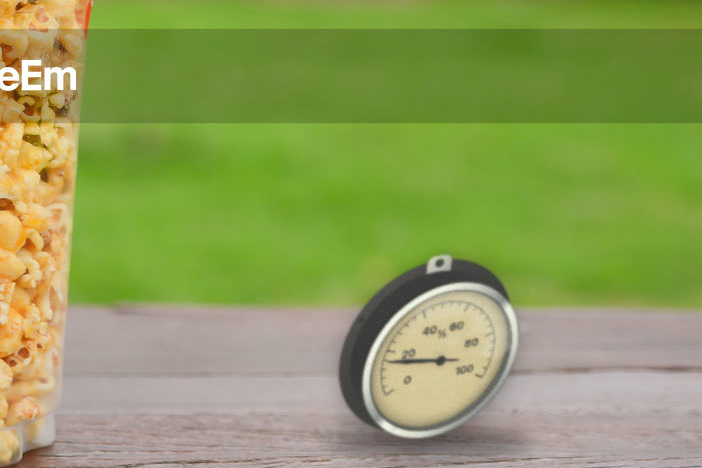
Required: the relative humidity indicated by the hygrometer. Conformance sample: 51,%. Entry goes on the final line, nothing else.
16,%
